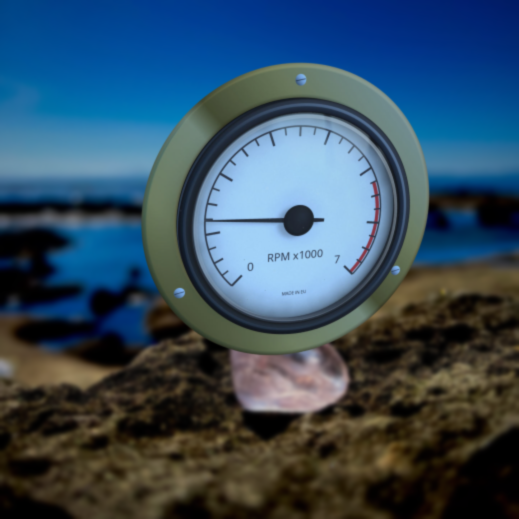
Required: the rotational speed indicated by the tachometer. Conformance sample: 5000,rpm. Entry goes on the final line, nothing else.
1250,rpm
